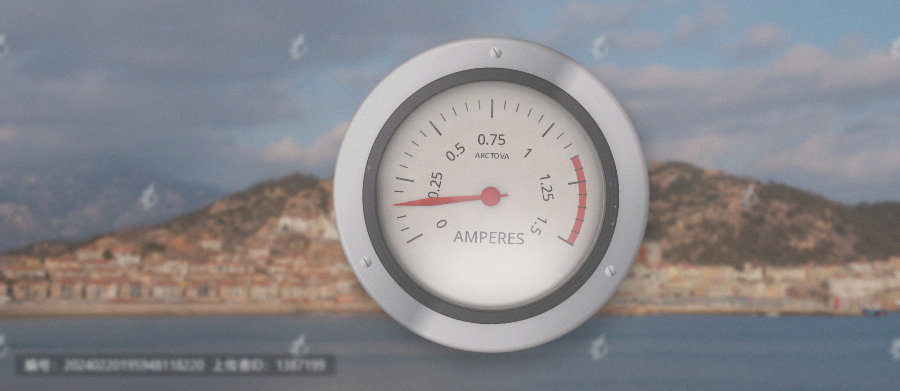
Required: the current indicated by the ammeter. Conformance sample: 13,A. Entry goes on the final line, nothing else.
0.15,A
